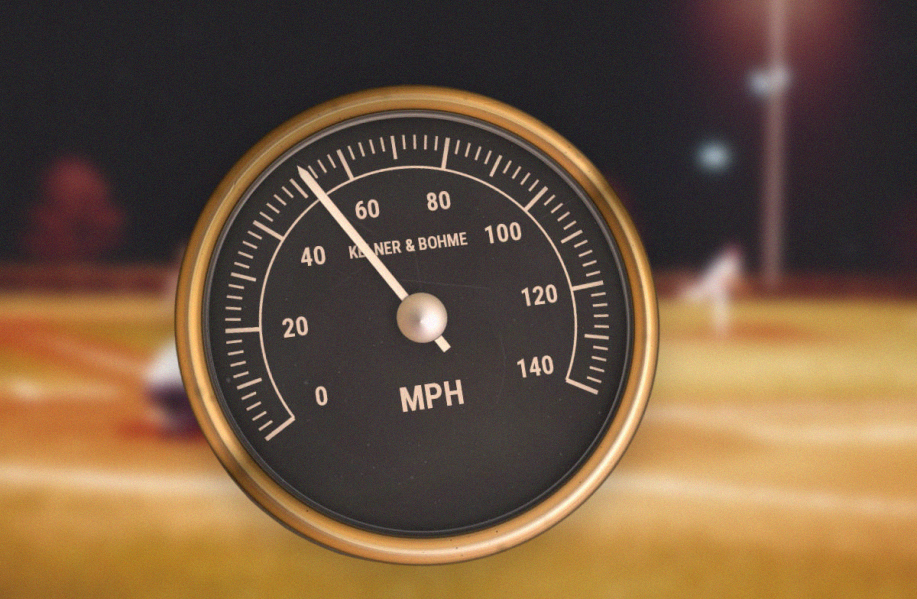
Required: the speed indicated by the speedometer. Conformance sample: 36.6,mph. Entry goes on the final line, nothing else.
52,mph
